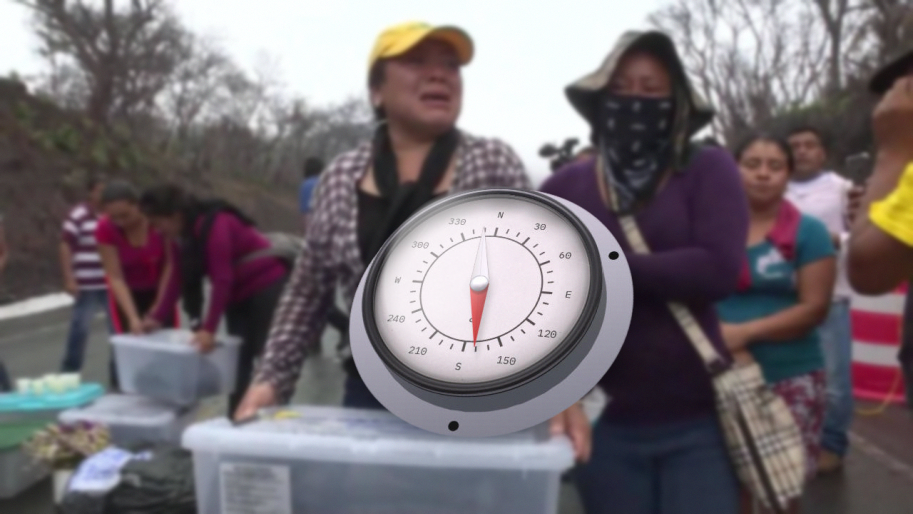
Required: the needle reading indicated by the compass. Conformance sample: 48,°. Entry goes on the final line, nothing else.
170,°
